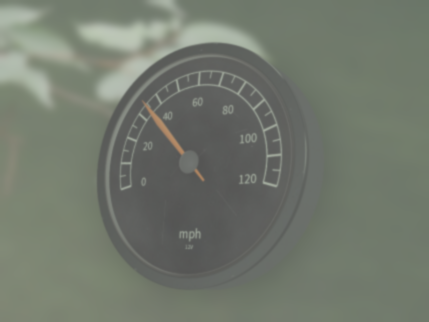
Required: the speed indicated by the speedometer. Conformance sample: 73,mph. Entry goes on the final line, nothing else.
35,mph
